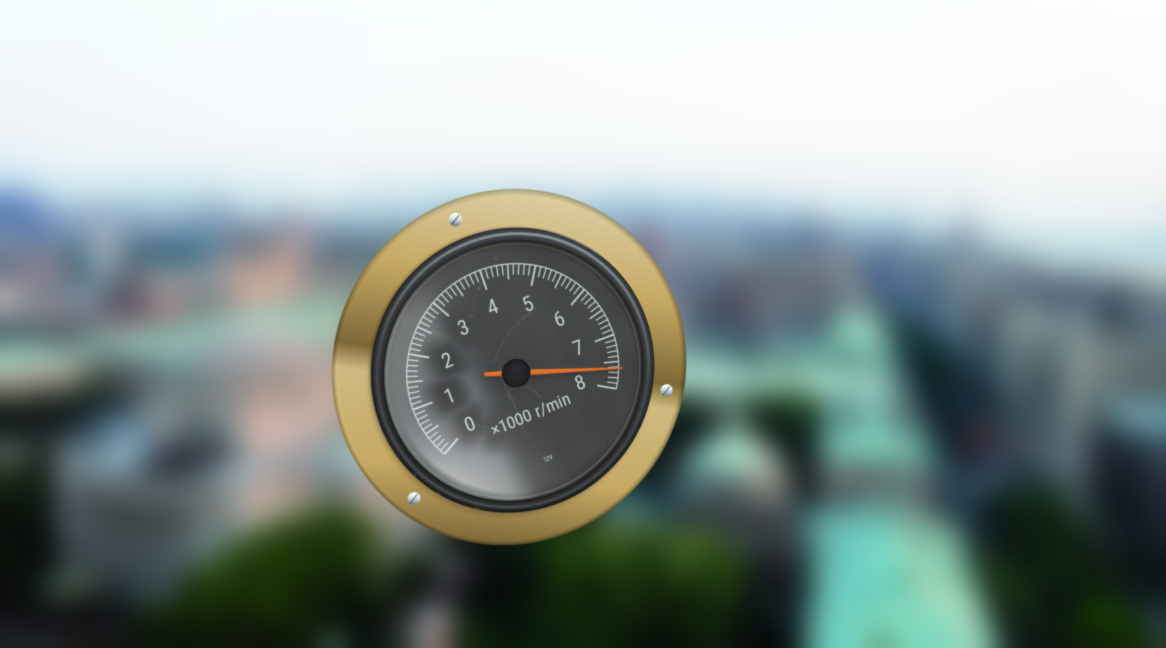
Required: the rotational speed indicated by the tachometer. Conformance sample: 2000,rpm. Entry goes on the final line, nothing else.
7600,rpm
